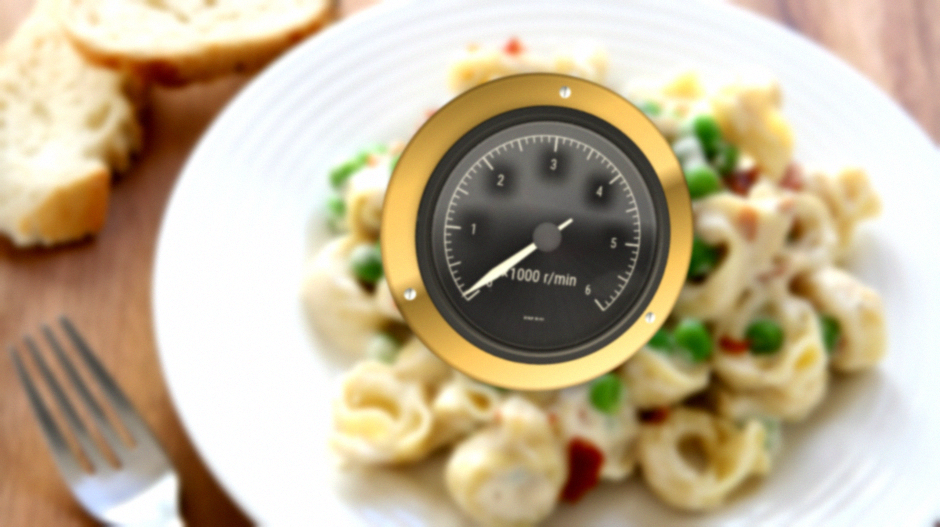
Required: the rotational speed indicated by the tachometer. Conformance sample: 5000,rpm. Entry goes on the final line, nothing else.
100,rpm
